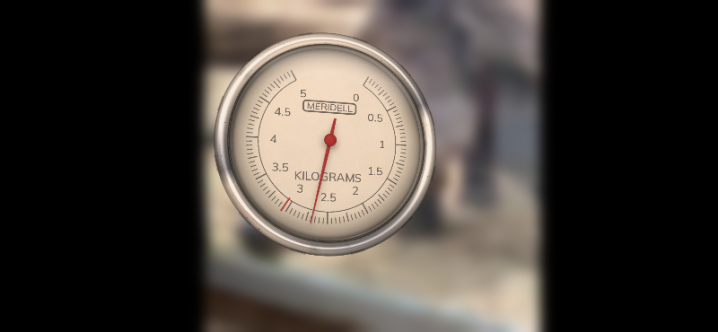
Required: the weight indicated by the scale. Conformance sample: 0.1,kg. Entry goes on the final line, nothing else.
2.7,kg
